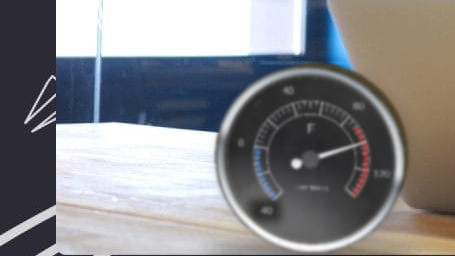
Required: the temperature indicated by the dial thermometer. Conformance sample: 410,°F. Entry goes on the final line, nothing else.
100,°F
